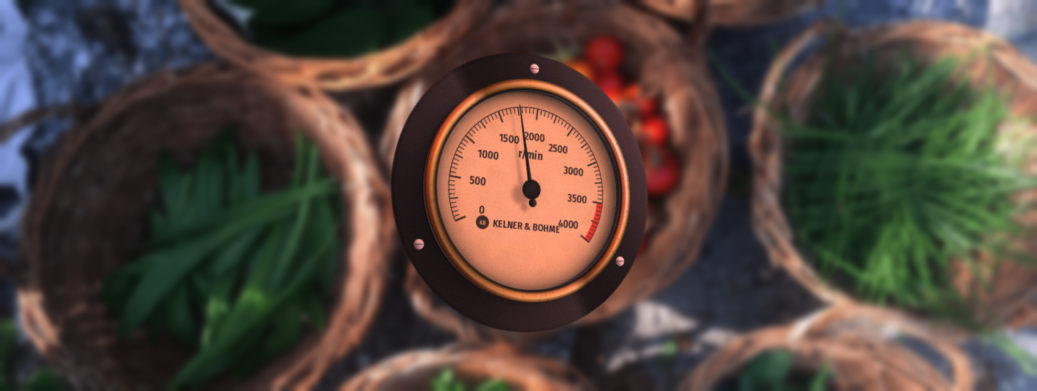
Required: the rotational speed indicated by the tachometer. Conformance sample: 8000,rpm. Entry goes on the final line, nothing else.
1750,rpm
